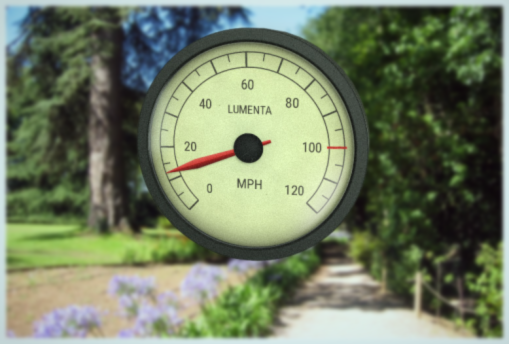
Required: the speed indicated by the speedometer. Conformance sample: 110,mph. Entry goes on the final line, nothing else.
12.5,mph
